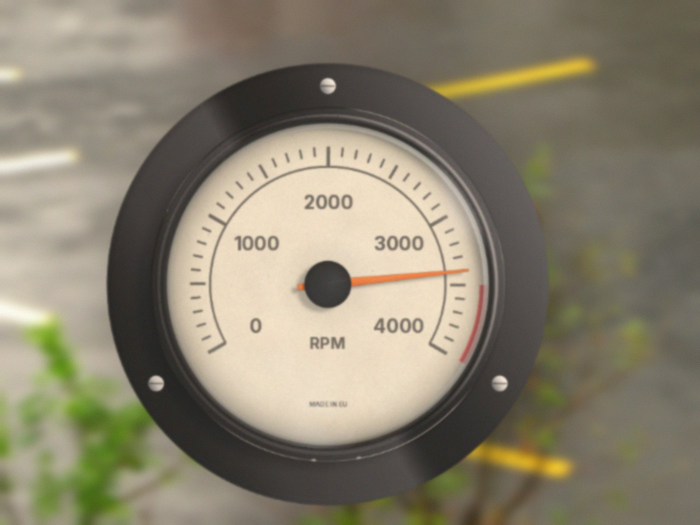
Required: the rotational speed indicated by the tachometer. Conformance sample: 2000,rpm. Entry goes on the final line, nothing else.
3400,rpm
